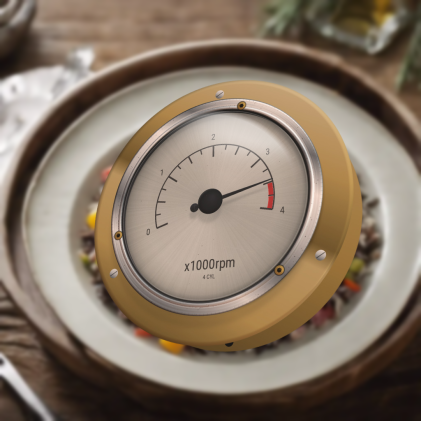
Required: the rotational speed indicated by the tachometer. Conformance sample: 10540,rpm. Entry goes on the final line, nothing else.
3500,rpm
